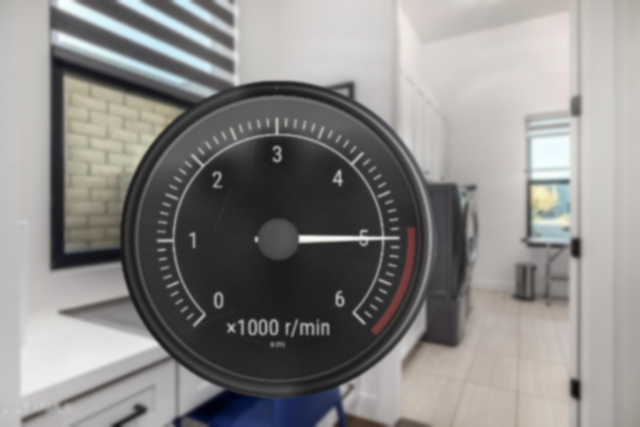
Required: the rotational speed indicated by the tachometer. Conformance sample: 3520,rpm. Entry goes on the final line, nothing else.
5000,rpm
